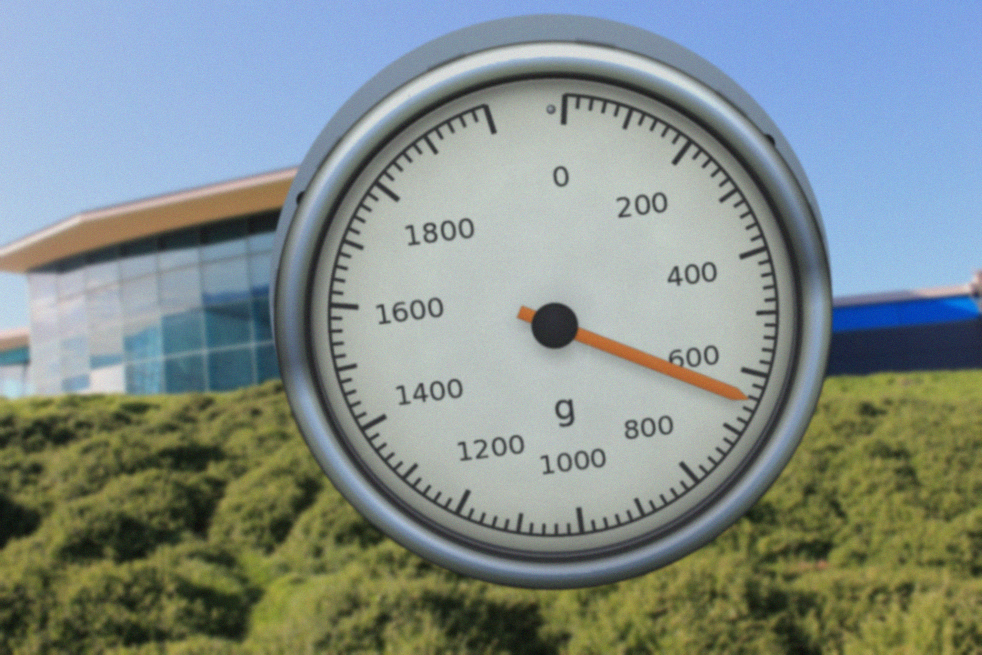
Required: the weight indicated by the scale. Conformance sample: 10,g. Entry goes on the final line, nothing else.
640,g
